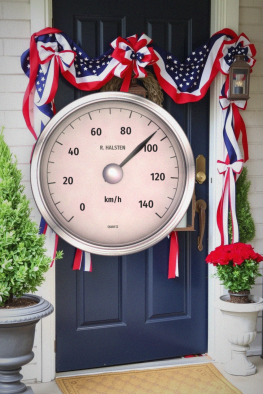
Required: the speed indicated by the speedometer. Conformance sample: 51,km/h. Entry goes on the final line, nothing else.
95,km/h
